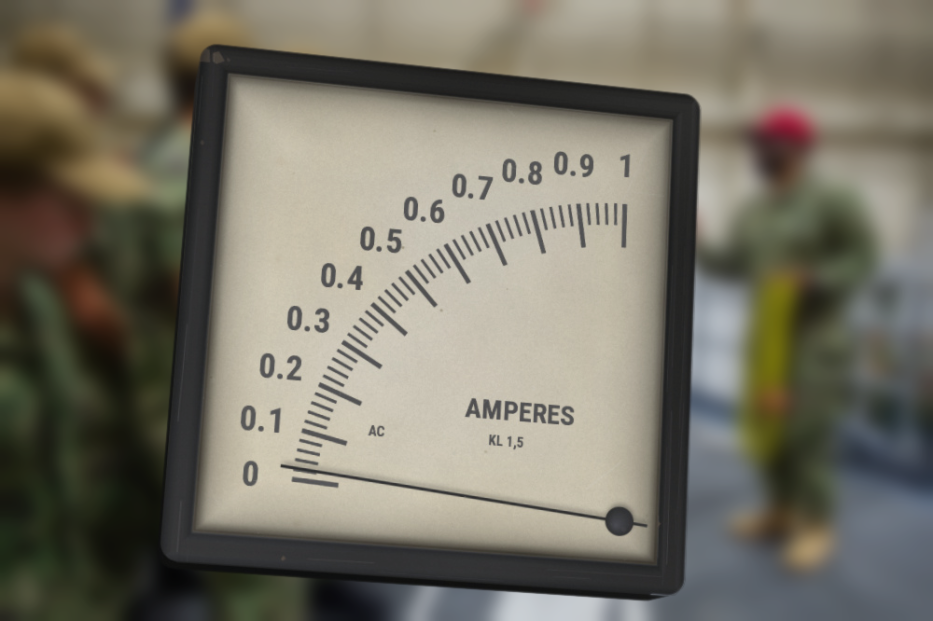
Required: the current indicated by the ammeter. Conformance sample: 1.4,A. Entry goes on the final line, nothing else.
0.02,A
